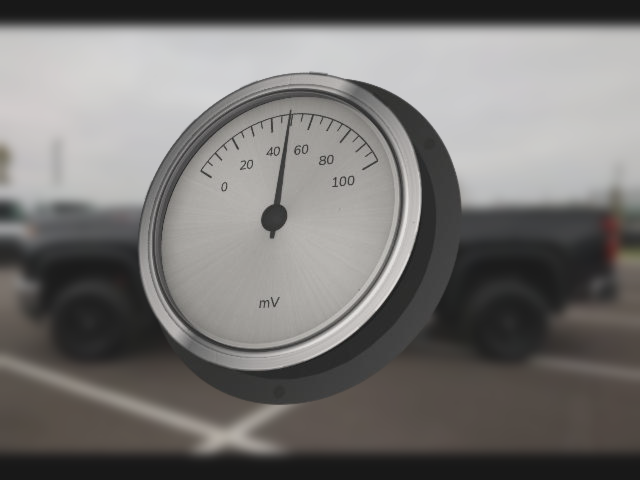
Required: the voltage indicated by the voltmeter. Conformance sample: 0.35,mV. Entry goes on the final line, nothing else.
50,mV
